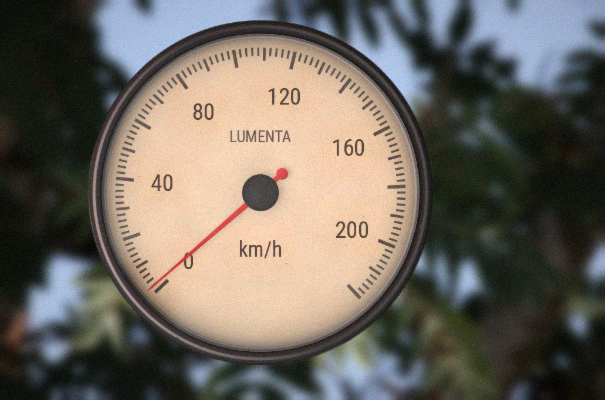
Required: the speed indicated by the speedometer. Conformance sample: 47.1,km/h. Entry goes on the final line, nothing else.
2,km/h
